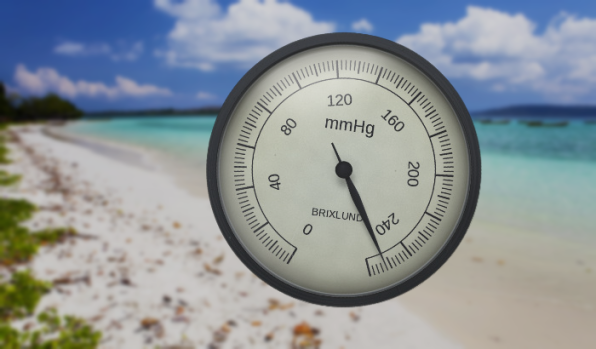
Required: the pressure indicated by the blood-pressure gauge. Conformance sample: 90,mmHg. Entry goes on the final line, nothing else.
252,mmHg
